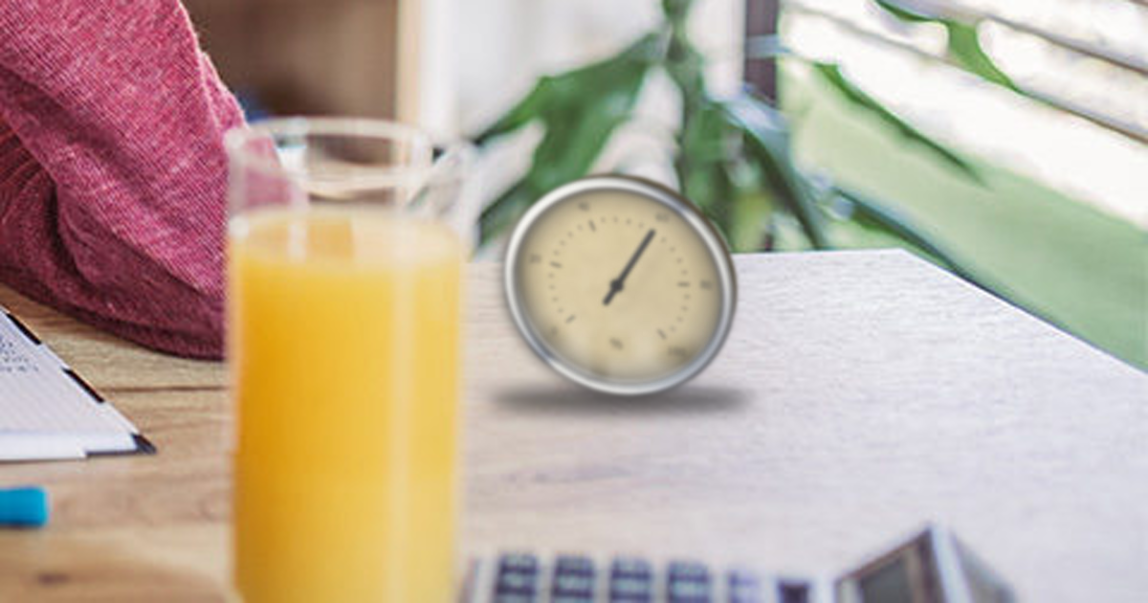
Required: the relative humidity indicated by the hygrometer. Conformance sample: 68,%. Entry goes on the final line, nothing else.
60,%
